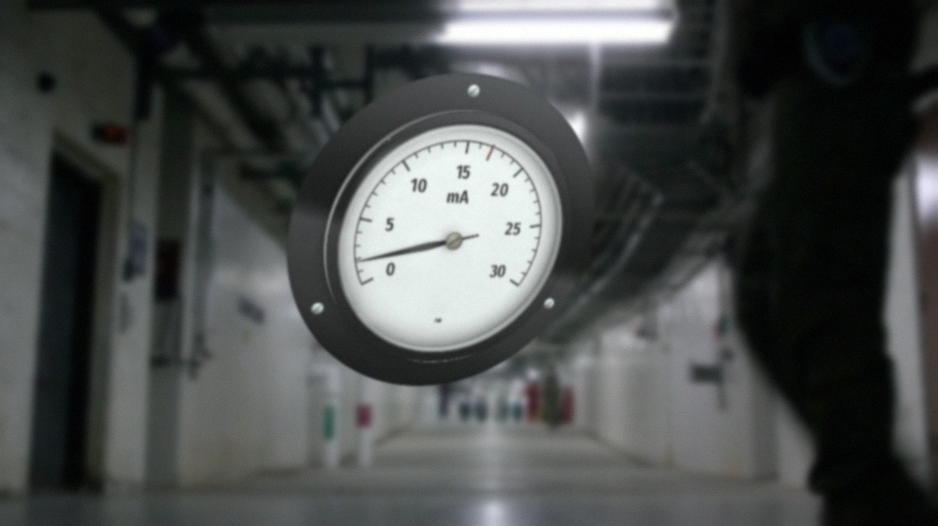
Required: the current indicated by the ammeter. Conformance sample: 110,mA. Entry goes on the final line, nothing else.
2,mA
